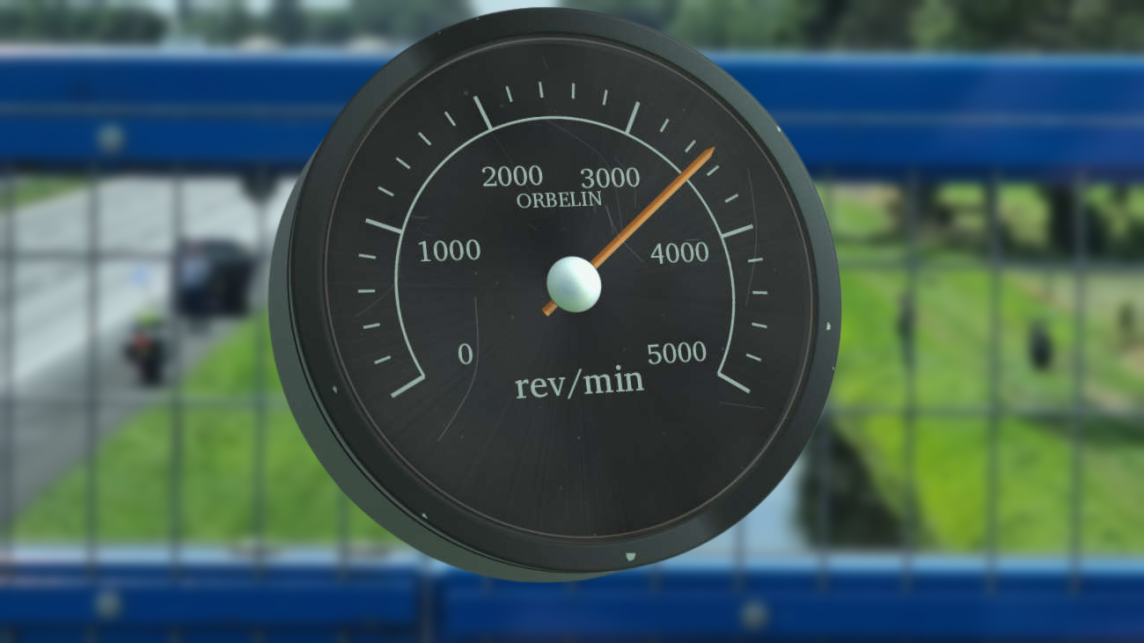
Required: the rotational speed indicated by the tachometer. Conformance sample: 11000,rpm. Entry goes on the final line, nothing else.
3500,rpm
